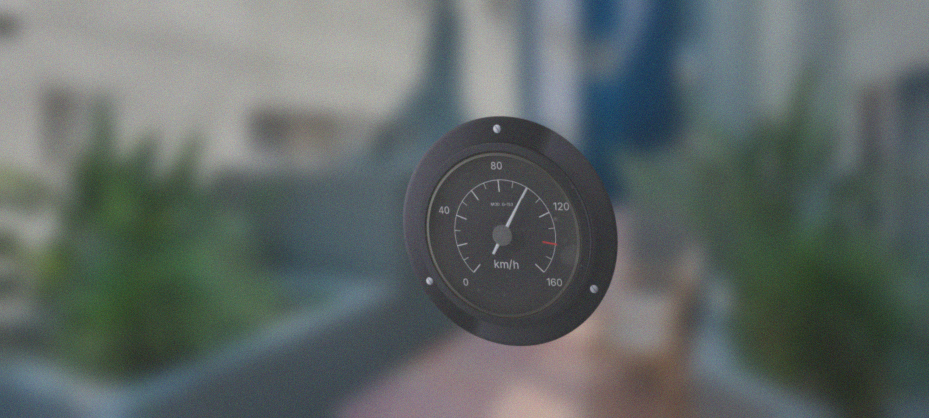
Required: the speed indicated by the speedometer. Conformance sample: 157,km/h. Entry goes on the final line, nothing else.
100,km/h
